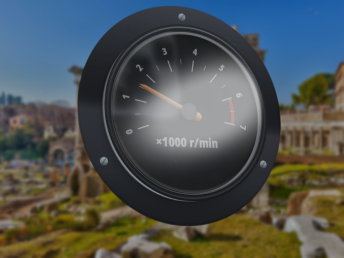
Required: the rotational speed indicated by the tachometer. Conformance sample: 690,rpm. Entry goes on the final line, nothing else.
1500,rpm
